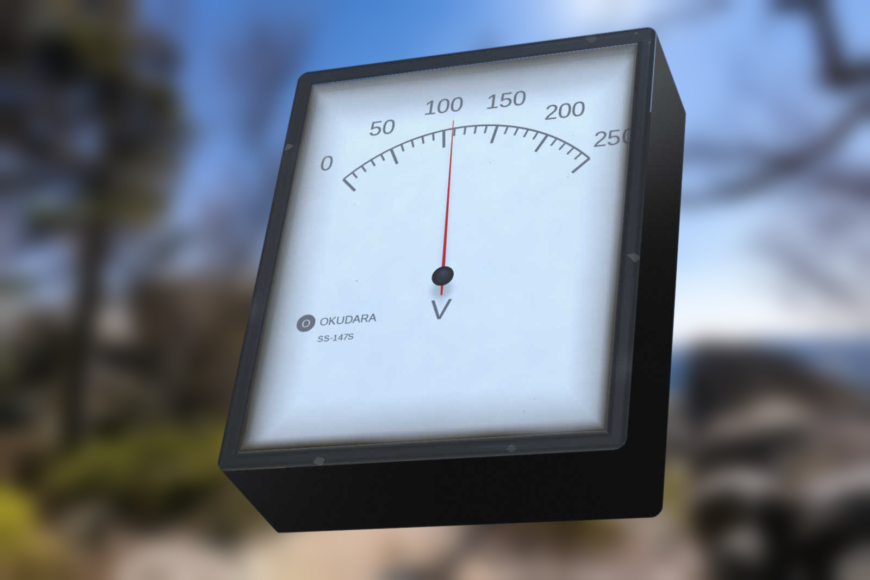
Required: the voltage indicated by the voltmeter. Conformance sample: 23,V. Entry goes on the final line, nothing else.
110,V
